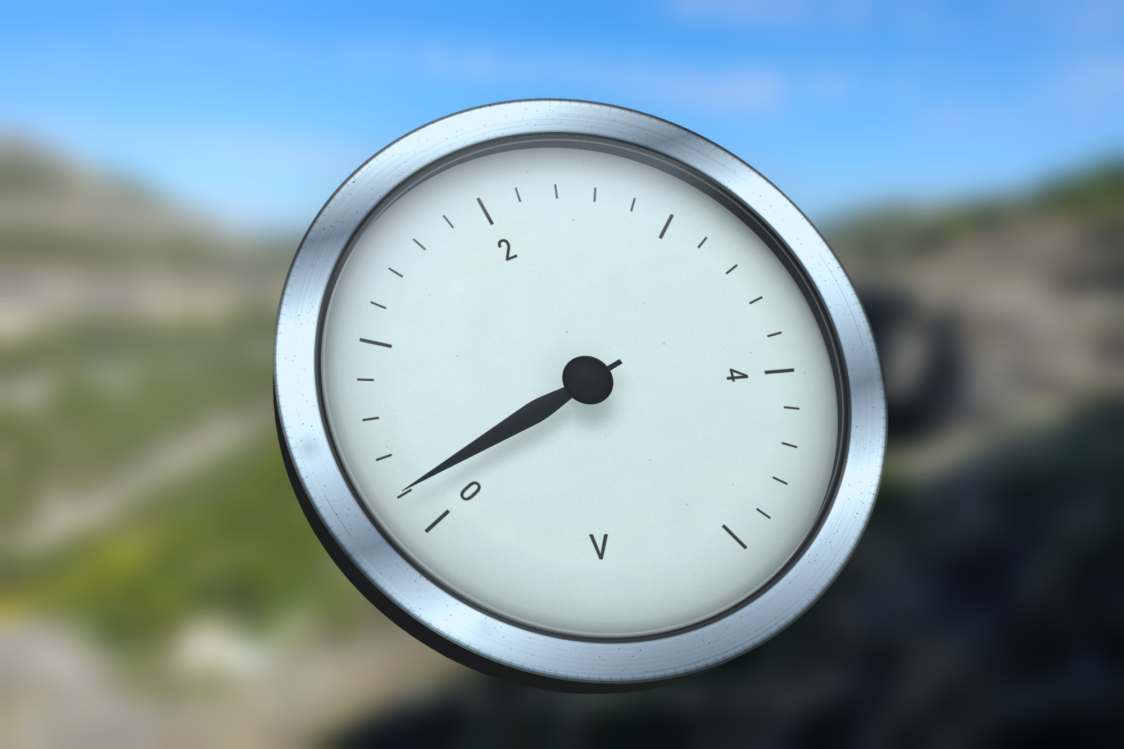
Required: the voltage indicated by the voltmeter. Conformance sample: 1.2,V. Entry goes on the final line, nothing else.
0.2,V
